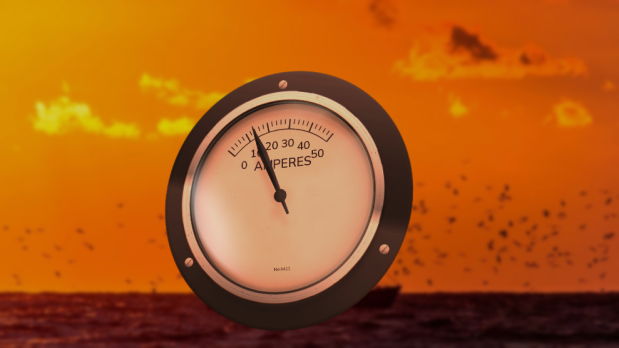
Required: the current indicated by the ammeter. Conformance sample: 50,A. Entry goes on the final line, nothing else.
14,A
